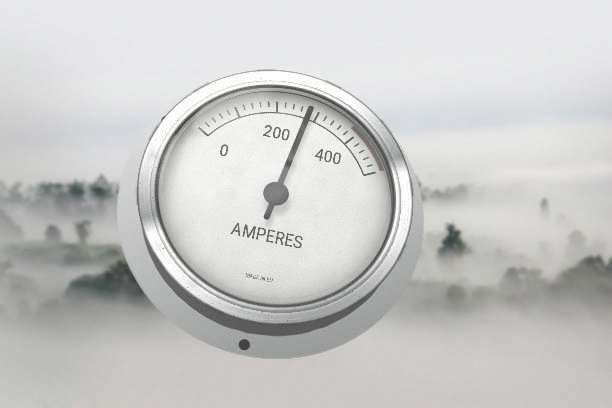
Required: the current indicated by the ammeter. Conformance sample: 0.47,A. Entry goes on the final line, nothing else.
280,A
